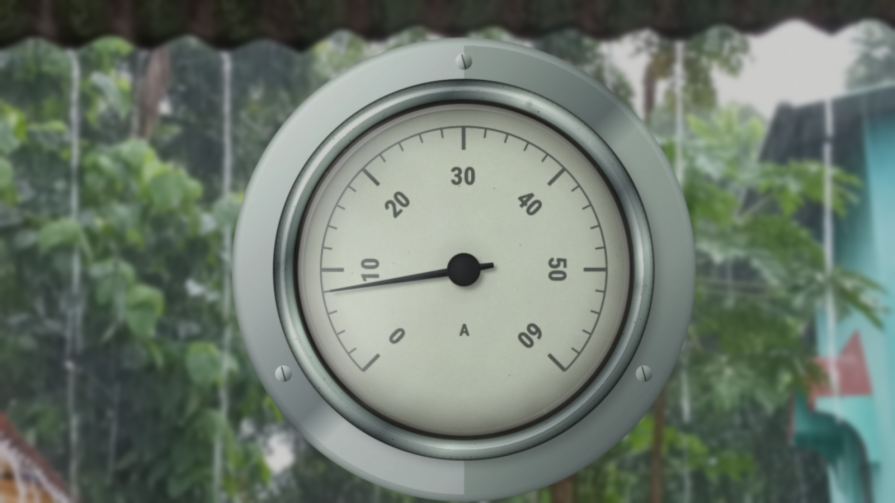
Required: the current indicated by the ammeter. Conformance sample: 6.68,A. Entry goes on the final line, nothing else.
8,A
